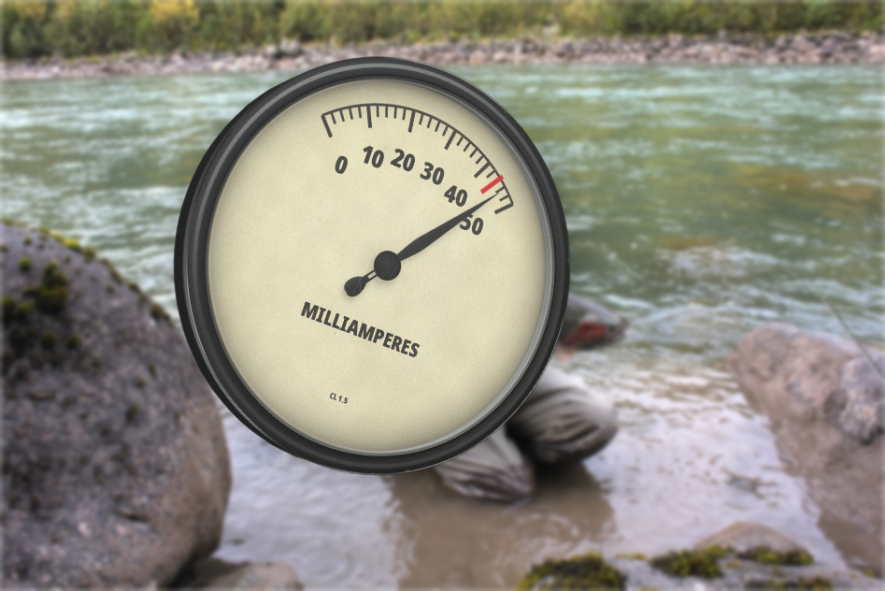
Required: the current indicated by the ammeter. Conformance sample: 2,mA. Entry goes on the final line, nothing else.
46,mA
